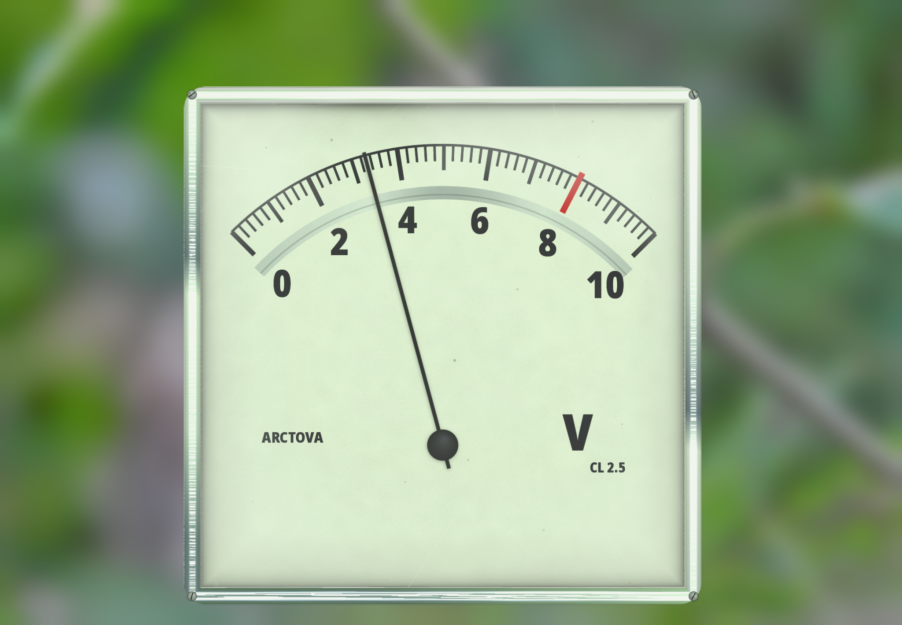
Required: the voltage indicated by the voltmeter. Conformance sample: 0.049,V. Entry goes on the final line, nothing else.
3.3,V
